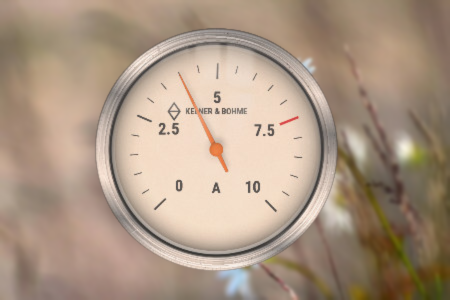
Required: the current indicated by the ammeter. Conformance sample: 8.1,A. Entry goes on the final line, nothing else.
4,A
